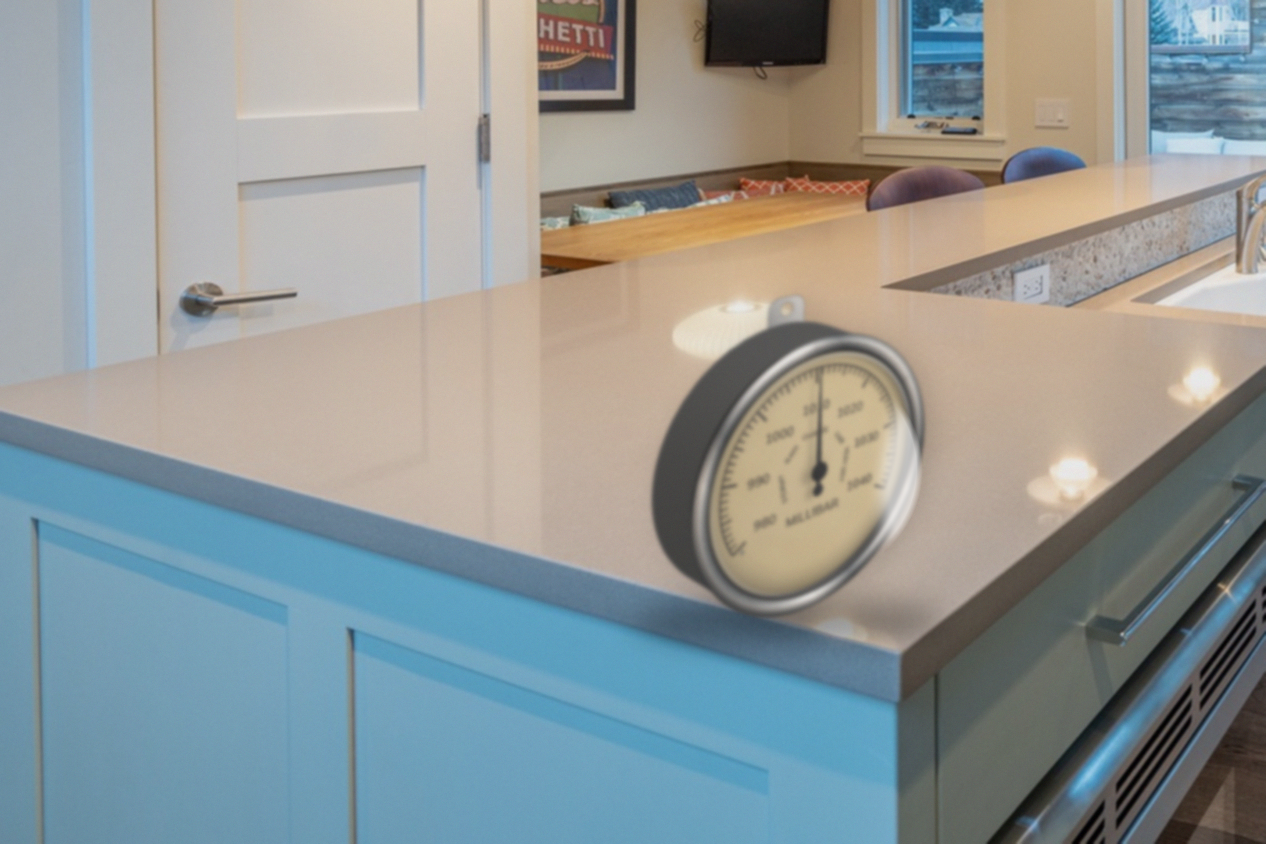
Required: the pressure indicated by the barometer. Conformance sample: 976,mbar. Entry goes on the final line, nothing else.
1010,mbar
